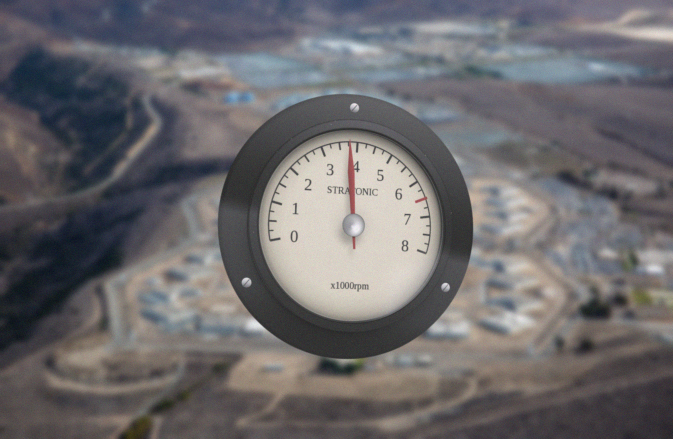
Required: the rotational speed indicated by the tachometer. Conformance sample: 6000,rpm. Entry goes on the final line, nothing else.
3750,rpm
